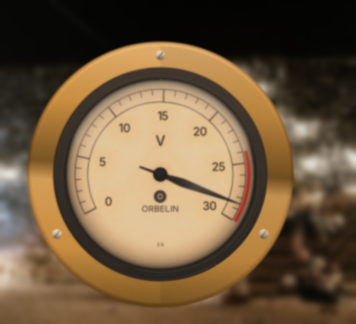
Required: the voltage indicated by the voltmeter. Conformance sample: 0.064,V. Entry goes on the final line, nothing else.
28.5,V
